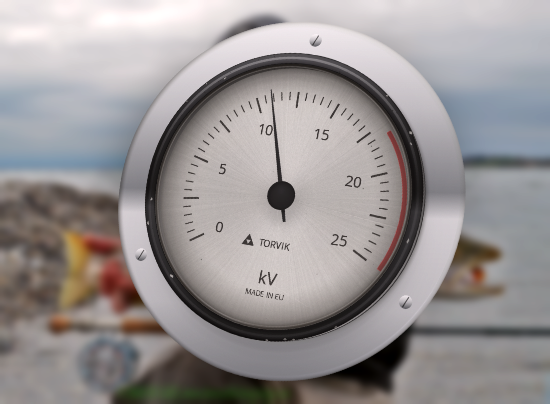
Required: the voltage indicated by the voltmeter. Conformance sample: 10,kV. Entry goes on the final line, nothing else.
11,kV
